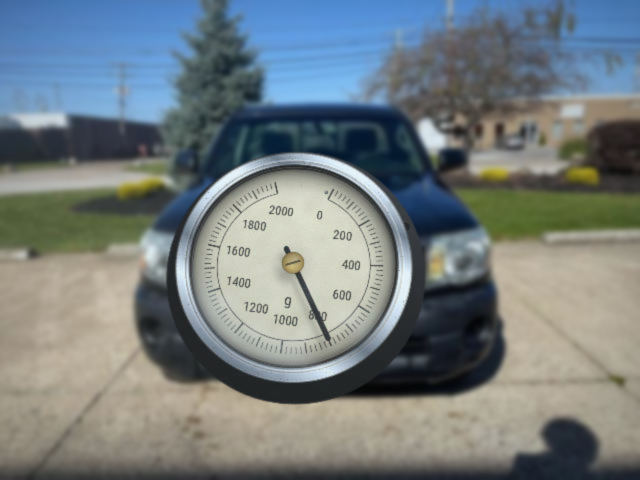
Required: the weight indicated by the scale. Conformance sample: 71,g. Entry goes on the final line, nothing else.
800,g
